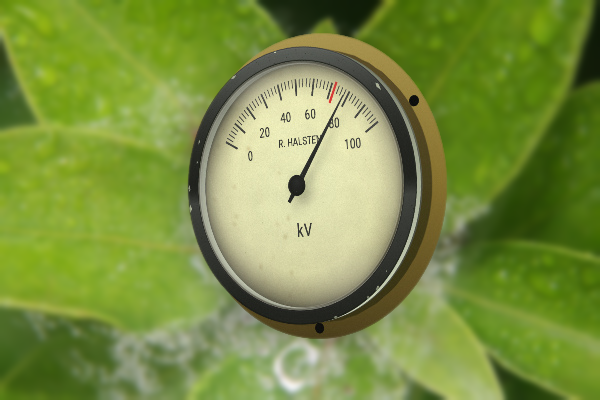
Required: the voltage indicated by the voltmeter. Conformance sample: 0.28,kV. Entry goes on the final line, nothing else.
80,kV
